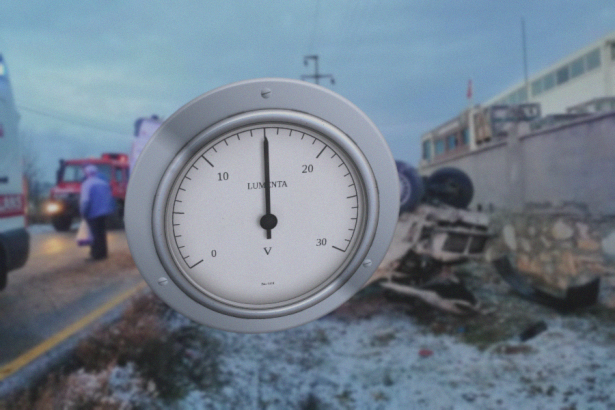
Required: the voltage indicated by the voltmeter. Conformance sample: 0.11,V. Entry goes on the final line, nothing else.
15,V
